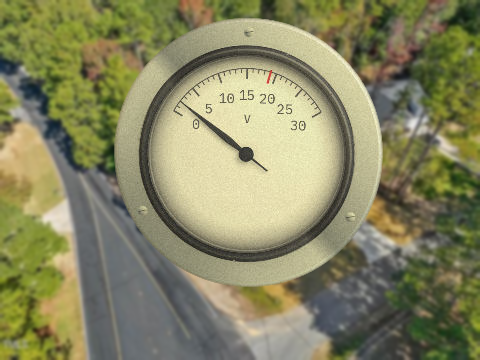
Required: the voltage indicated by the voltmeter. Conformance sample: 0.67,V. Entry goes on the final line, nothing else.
2,V
